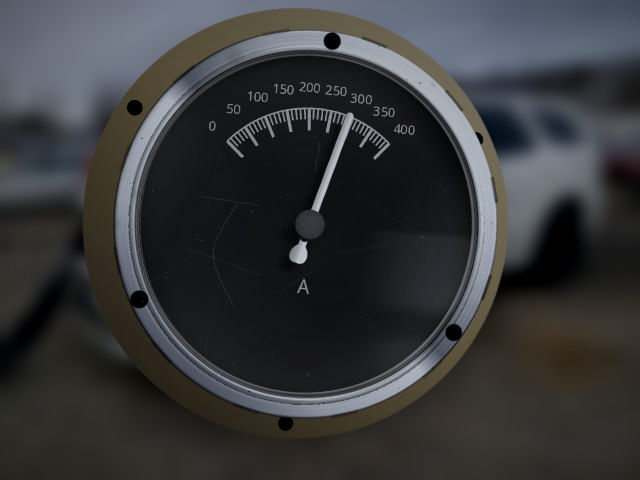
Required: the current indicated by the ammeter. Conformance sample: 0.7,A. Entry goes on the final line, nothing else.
290,A
